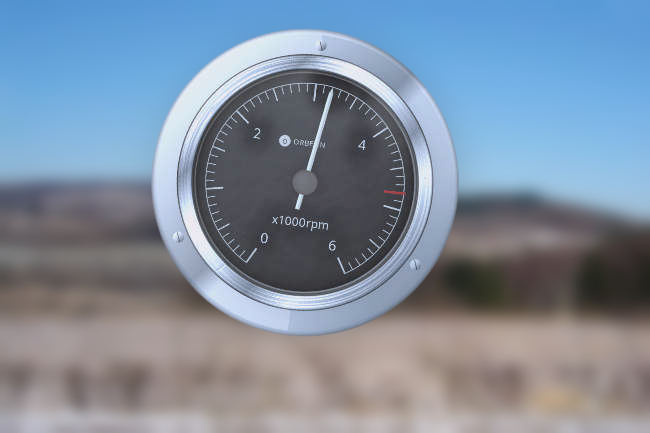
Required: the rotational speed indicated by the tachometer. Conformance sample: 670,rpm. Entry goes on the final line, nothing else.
3200,rpm
